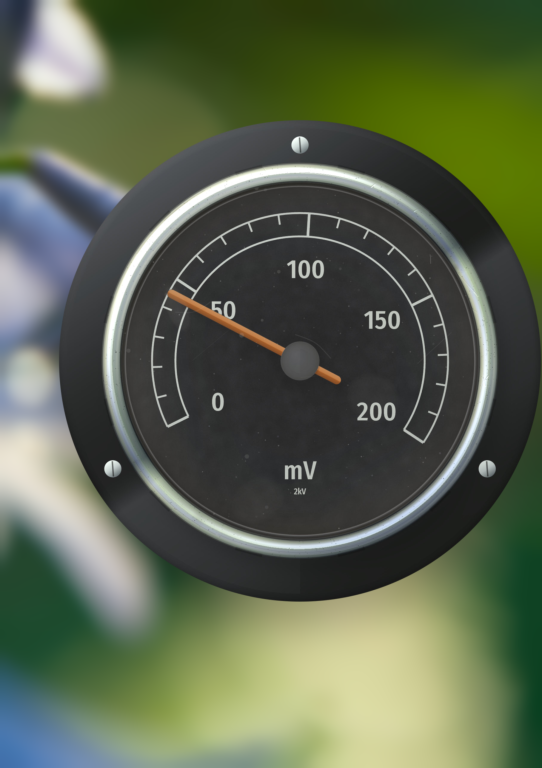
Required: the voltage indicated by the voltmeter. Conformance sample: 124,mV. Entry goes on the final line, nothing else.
45,mV
